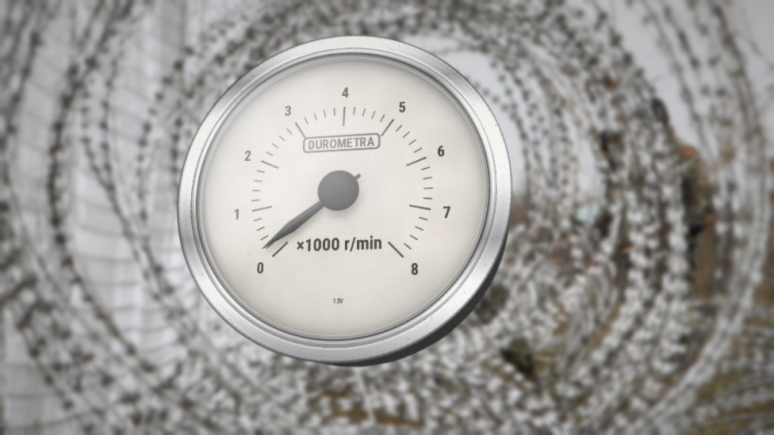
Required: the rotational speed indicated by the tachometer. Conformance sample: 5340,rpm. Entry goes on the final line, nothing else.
200,rpm
